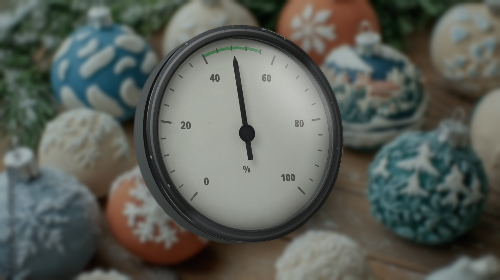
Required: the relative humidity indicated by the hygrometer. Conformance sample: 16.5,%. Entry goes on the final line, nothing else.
48,%
